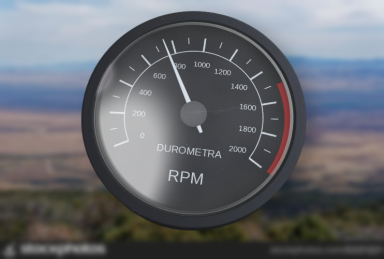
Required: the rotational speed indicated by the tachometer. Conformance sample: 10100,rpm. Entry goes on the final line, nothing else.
750,rpm
